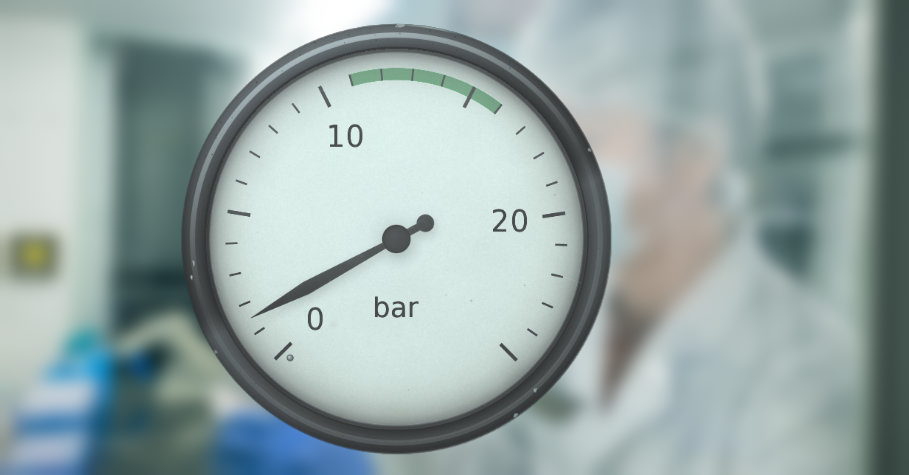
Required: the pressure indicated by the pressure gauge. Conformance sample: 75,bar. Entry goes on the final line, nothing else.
1.5,bar
